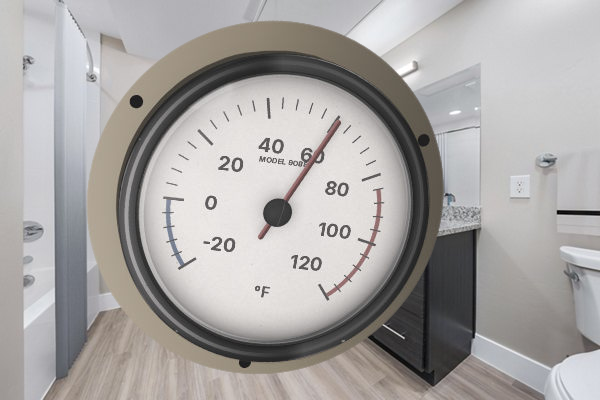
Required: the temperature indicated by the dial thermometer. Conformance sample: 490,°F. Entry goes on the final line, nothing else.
60,°F
